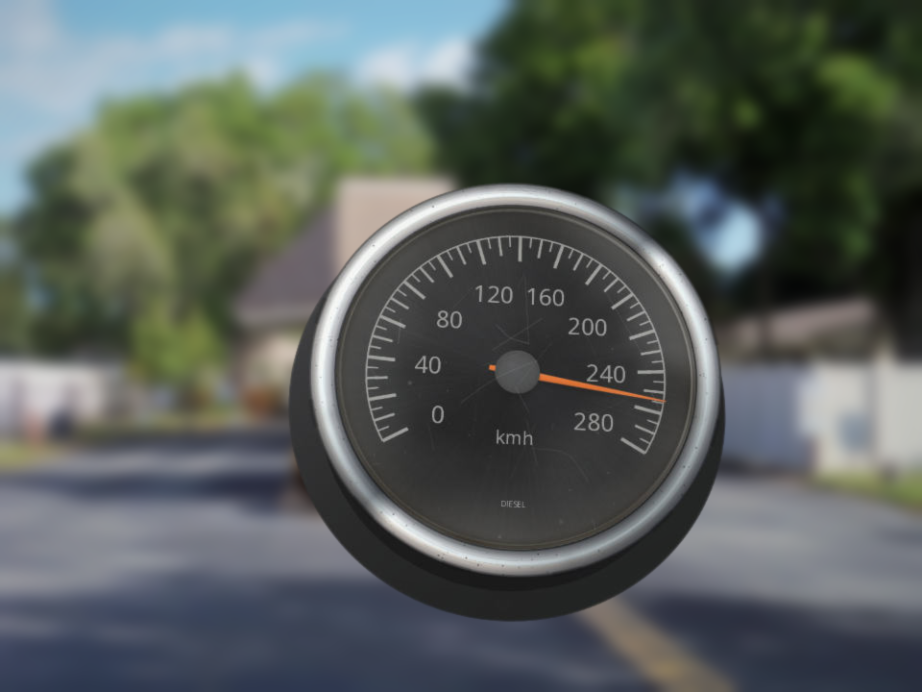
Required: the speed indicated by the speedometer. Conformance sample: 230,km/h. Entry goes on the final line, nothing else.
255,km/h
